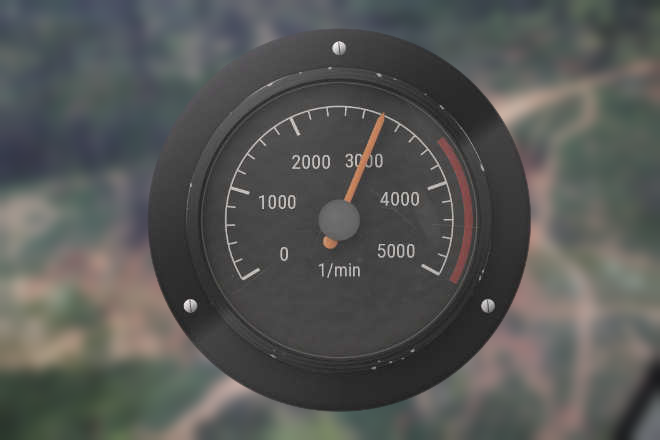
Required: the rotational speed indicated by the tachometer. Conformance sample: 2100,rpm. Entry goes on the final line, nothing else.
3000,rpm
